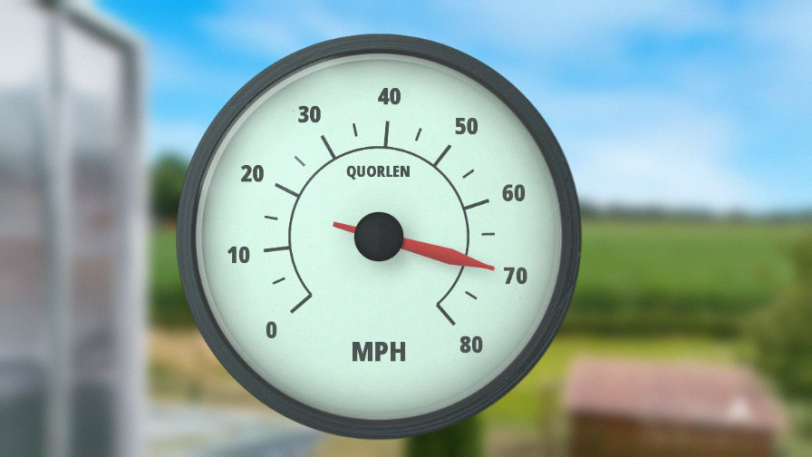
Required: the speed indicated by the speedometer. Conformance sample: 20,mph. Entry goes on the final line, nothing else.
70,mph
